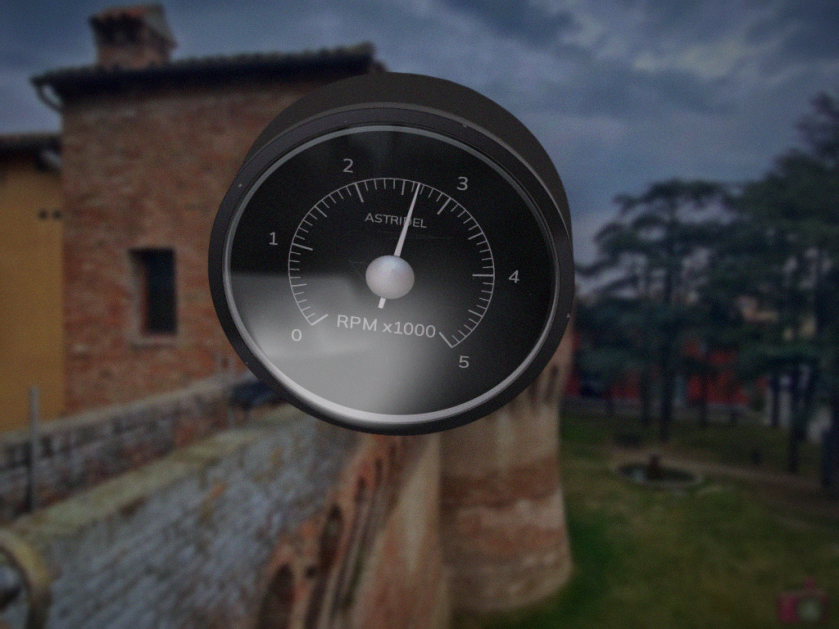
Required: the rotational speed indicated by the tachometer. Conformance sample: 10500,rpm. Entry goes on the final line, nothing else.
2650,rpm
